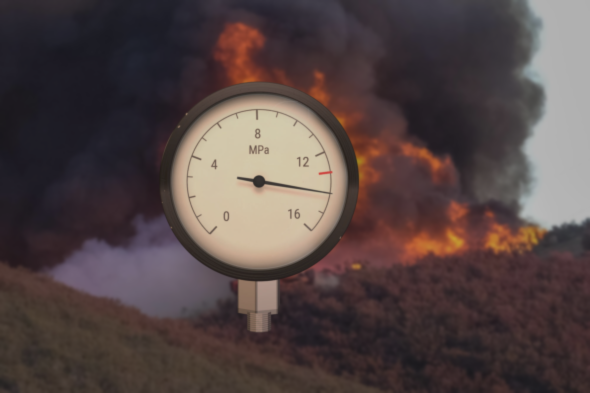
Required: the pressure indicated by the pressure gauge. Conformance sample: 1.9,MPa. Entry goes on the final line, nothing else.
14,MPa
